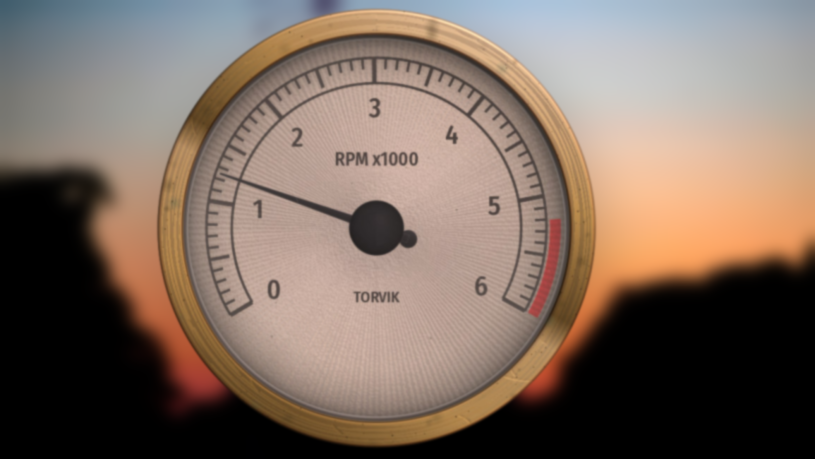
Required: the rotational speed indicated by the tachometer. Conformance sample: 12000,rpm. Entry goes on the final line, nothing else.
1250,rpm
